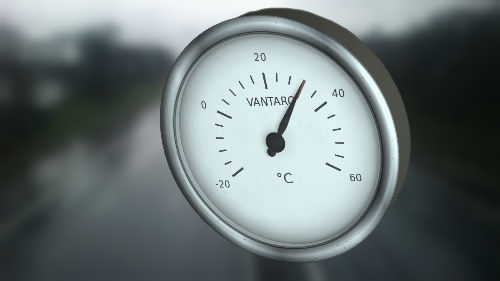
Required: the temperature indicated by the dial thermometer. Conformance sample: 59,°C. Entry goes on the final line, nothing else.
32,°C
